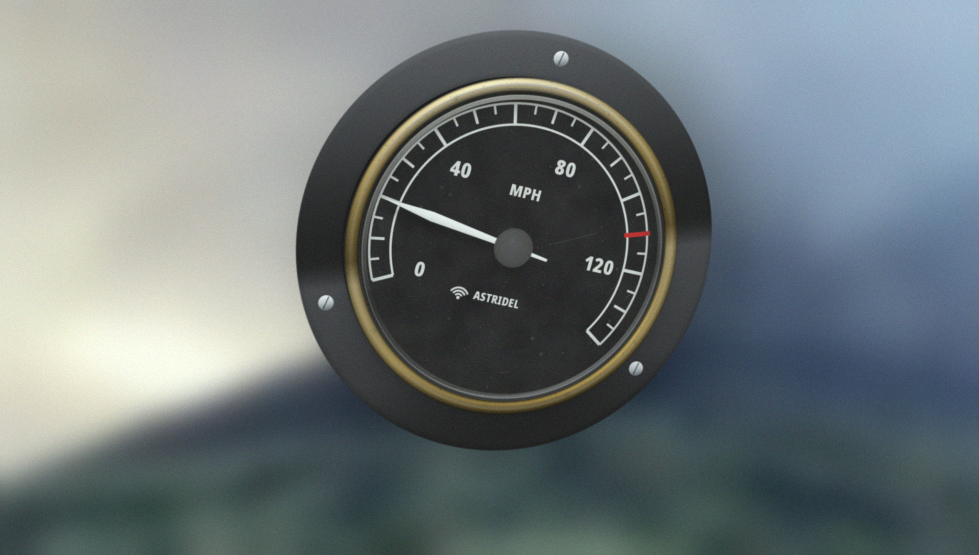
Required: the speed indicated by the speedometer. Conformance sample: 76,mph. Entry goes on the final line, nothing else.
20,mph
